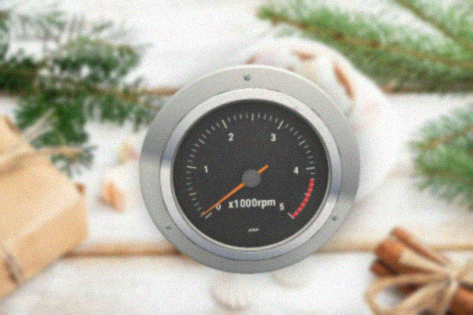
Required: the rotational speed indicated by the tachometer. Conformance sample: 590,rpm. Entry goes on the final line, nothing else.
100,rpm
